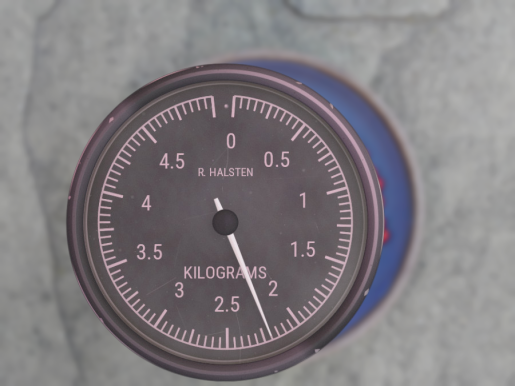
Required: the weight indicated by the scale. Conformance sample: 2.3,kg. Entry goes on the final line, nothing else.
2.2,kg
